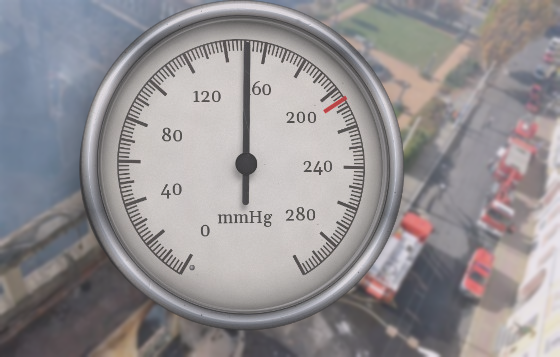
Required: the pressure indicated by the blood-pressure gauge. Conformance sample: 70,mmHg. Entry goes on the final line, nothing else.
150,mmHg
